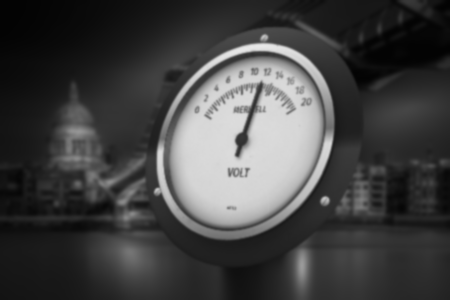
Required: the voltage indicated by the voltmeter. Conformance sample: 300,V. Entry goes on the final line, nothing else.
12,V
